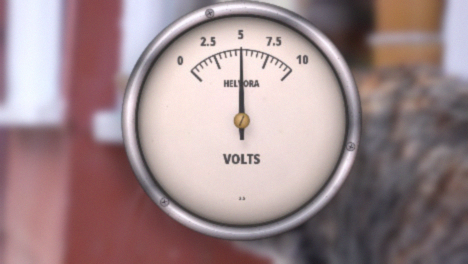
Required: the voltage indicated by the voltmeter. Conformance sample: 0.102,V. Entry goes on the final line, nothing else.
5,V
